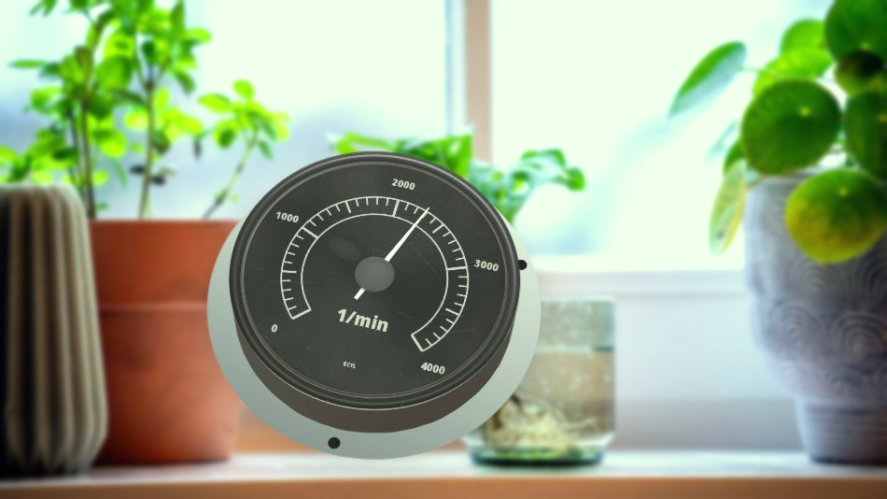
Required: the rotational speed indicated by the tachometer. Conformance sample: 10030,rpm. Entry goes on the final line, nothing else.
2300,rpm
